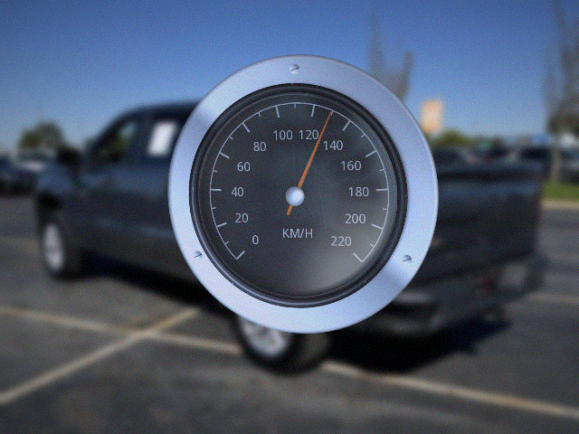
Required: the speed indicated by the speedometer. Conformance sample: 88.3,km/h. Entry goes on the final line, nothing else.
130,km/h
